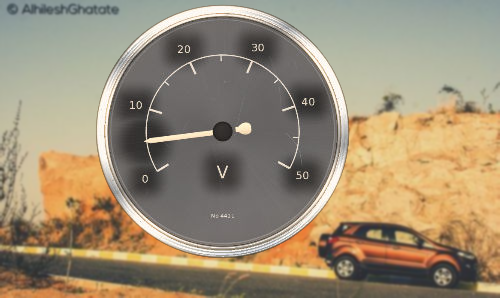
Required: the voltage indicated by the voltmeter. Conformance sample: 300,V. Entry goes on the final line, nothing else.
5,V
